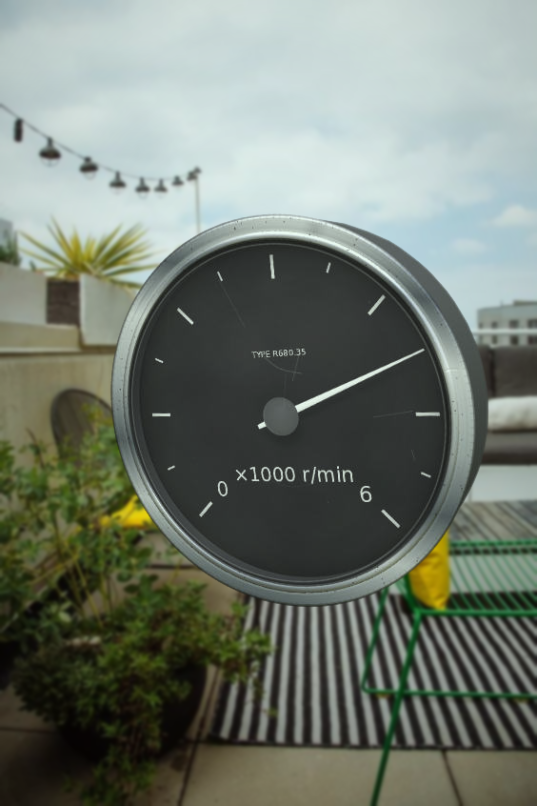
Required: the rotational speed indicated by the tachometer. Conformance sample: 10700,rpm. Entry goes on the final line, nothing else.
4500,rpm
